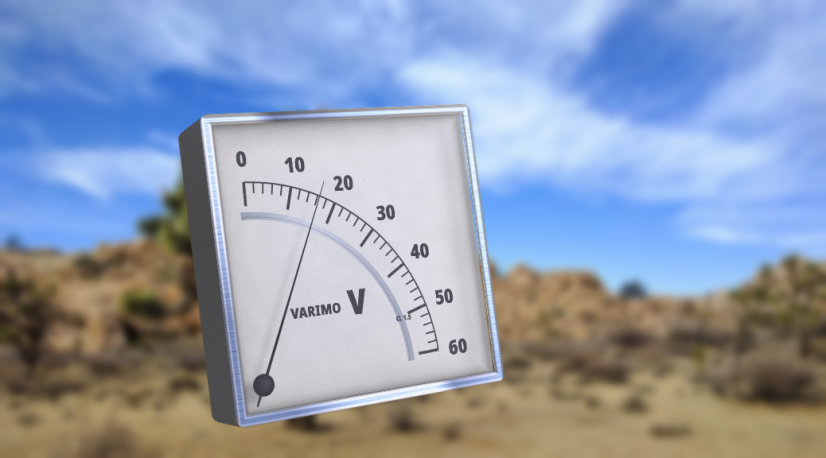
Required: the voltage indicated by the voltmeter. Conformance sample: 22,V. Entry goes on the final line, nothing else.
16,V
